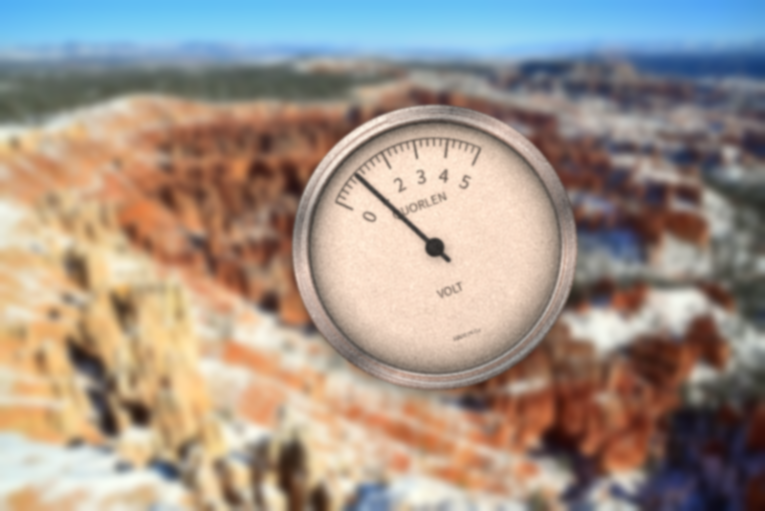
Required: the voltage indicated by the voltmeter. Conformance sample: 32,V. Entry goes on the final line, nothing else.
1,V
